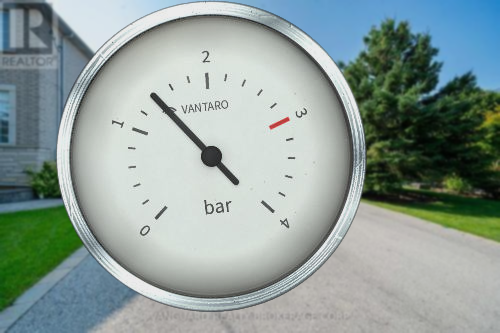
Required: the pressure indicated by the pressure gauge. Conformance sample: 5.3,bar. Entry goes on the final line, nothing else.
1.4,bar
